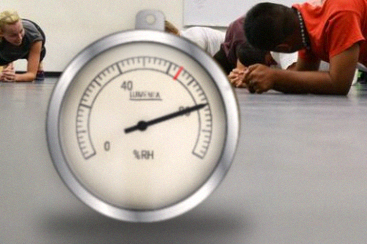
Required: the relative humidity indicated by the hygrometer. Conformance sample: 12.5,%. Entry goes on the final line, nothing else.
80,%
